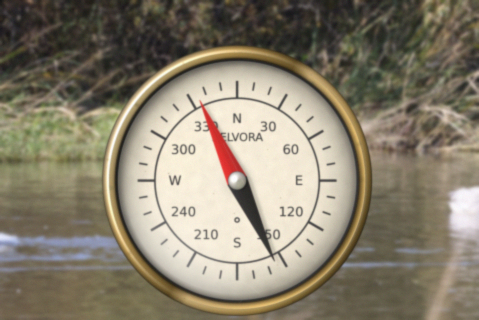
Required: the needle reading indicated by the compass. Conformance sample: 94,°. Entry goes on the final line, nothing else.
335,°
